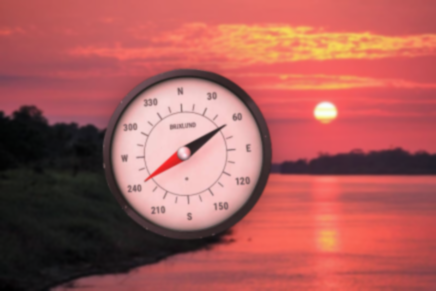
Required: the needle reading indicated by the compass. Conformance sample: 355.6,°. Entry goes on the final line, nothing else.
240,°
